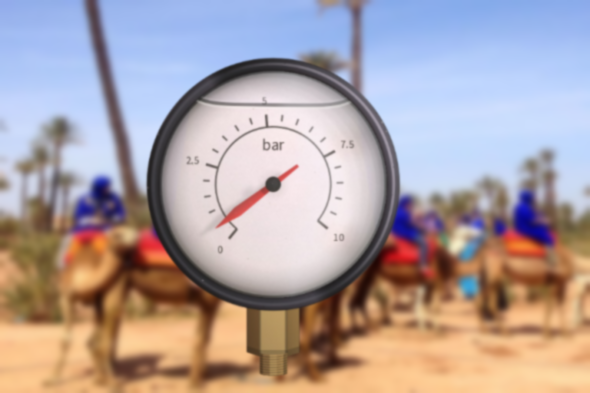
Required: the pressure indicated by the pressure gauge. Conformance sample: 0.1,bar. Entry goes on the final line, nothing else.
0.5,bar
